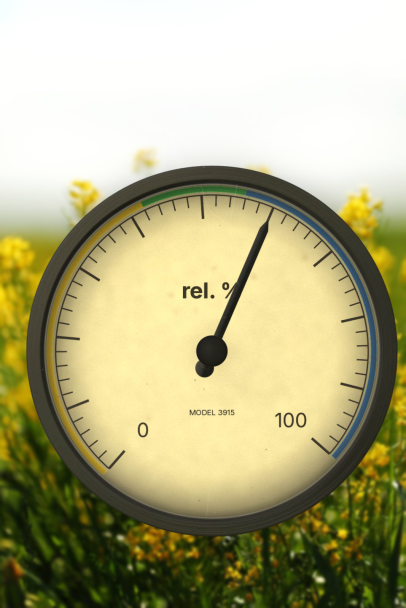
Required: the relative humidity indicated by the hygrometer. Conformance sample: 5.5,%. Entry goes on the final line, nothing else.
60,%
